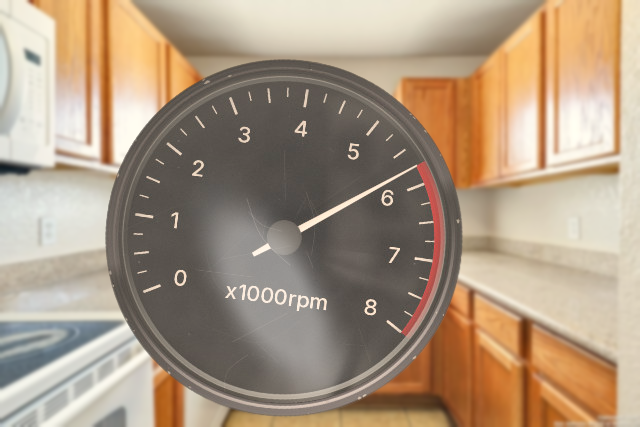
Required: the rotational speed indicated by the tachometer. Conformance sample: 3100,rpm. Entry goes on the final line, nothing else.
5750,rpm
